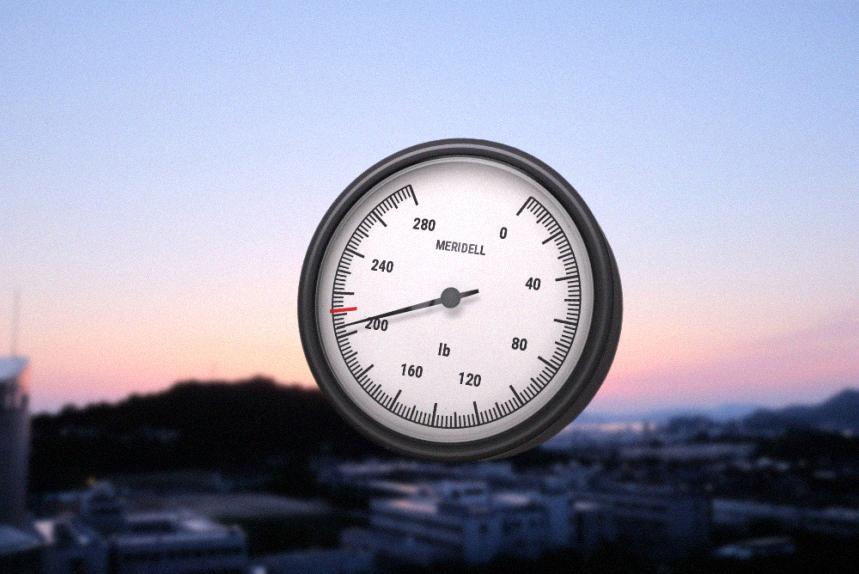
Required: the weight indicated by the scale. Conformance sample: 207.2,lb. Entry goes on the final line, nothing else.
204,lb
